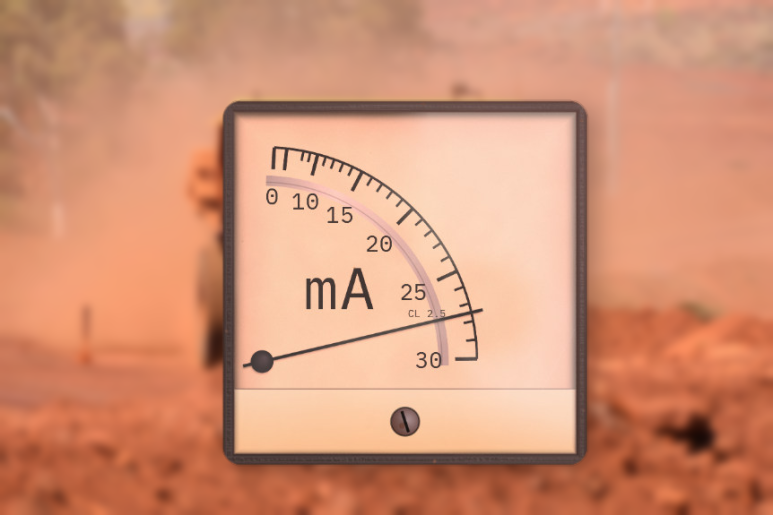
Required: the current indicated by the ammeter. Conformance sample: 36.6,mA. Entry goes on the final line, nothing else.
27.5,mA
